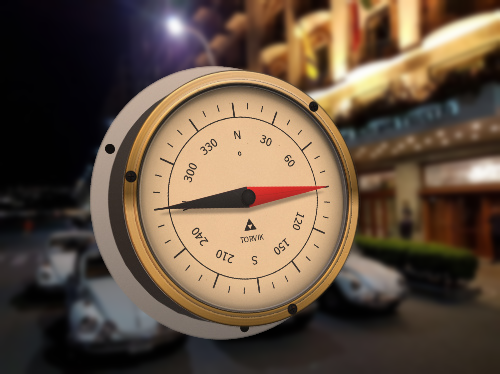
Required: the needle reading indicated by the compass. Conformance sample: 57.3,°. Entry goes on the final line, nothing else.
90,°
